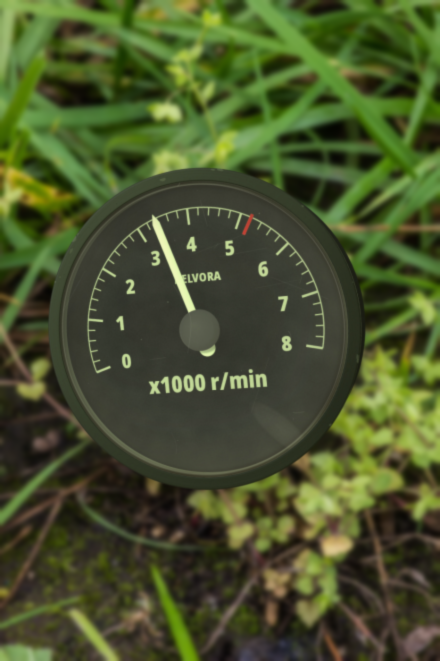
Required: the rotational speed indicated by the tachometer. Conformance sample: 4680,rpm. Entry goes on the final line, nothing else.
3400,rpm
